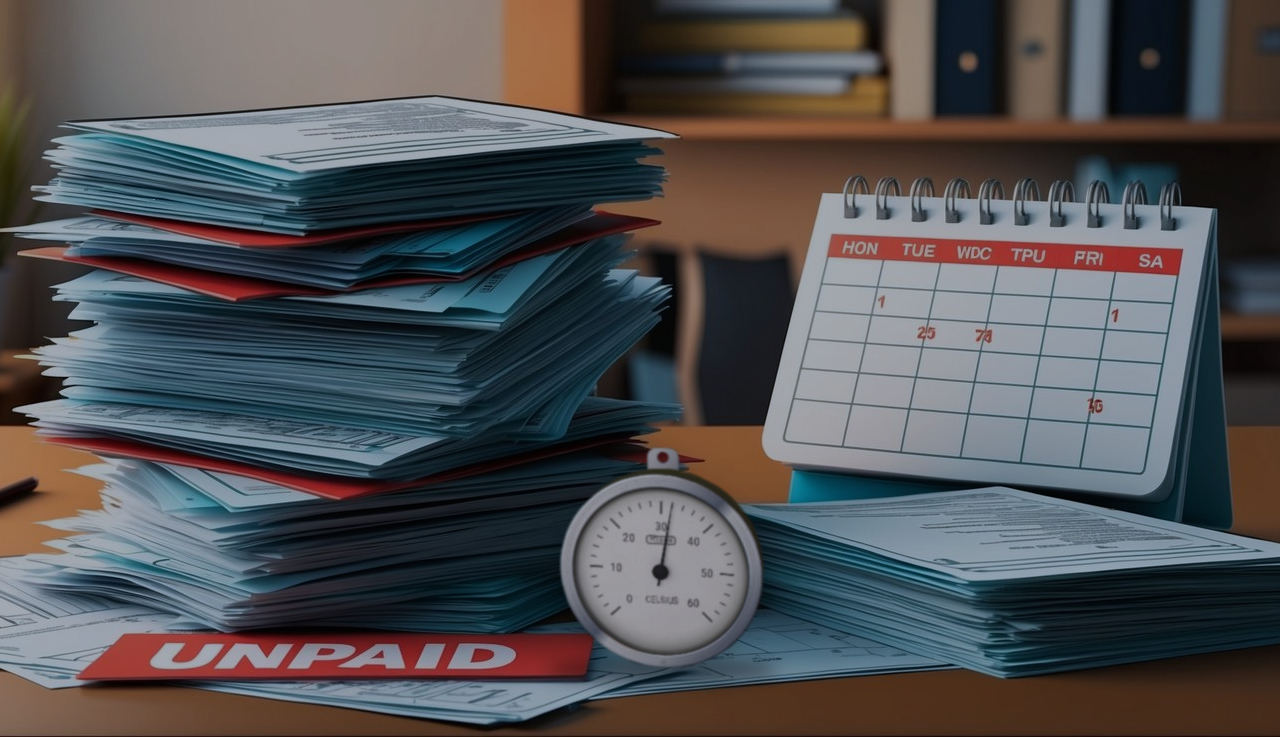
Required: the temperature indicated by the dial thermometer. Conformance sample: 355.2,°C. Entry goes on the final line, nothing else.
32,°C
